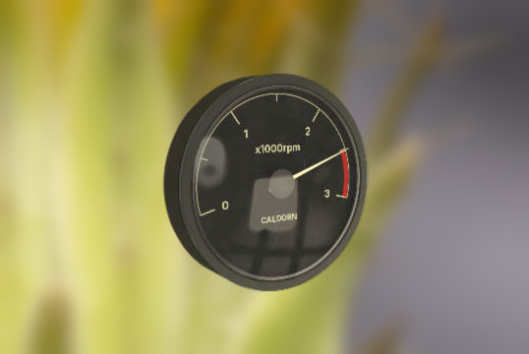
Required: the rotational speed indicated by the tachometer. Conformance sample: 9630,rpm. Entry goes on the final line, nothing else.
2500,rpm
